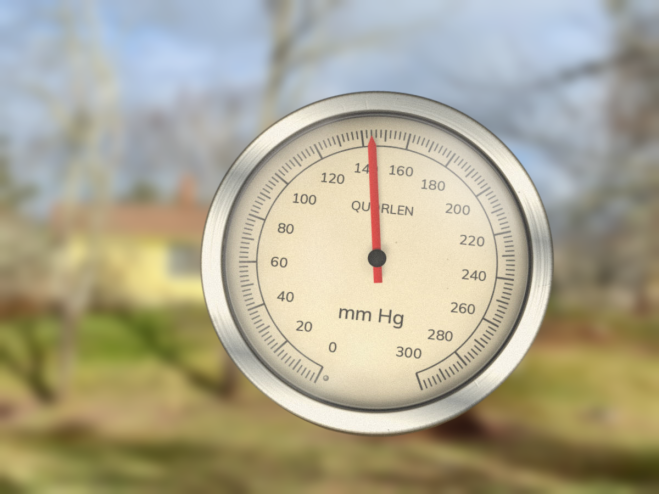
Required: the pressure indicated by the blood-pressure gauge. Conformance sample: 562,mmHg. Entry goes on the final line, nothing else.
144,mmHg
